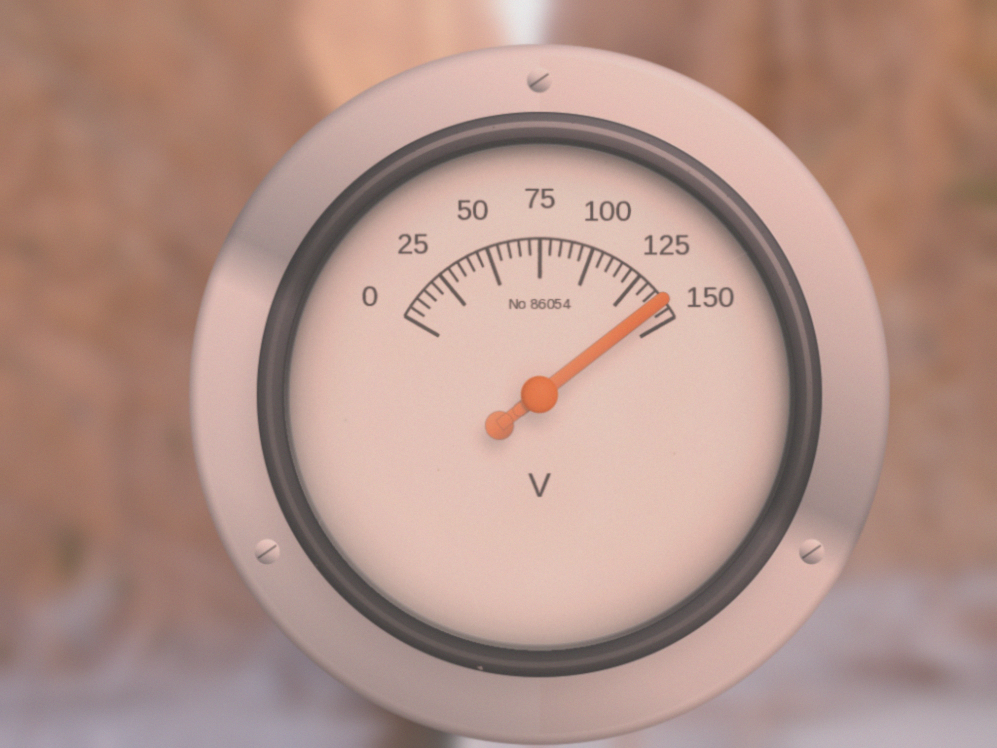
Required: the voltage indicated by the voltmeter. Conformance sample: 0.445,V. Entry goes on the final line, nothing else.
140,V
